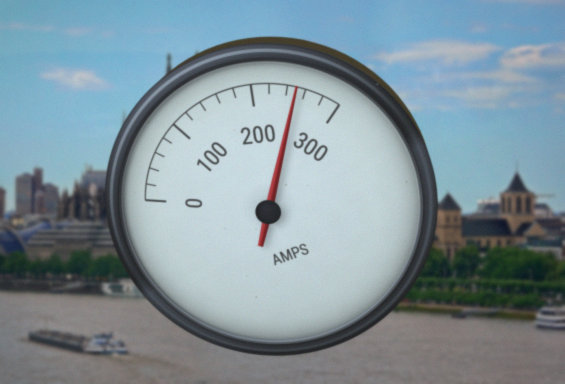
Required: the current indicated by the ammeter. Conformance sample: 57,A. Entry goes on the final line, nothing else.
250,A
